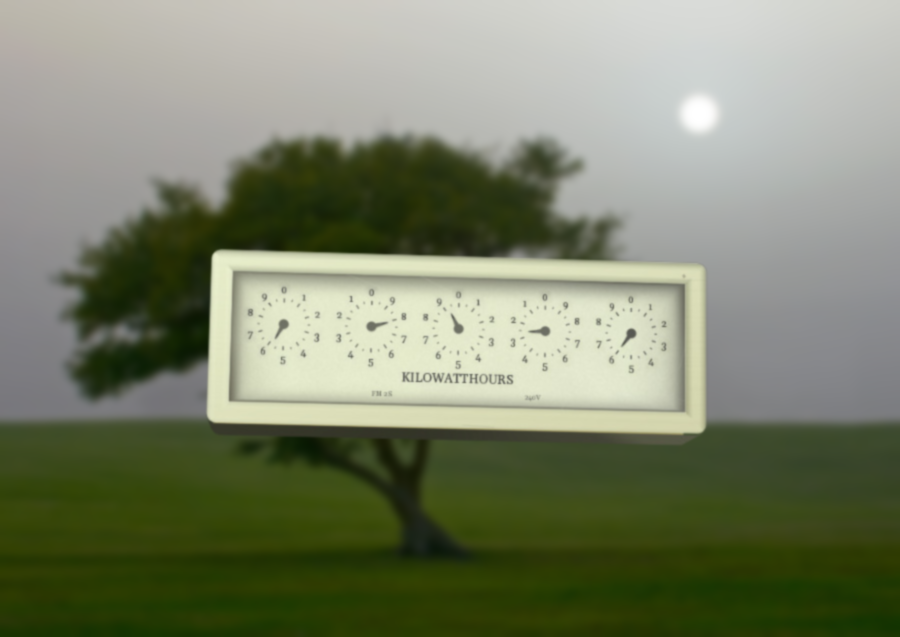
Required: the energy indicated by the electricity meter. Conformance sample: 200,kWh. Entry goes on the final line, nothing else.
57926,kWh
